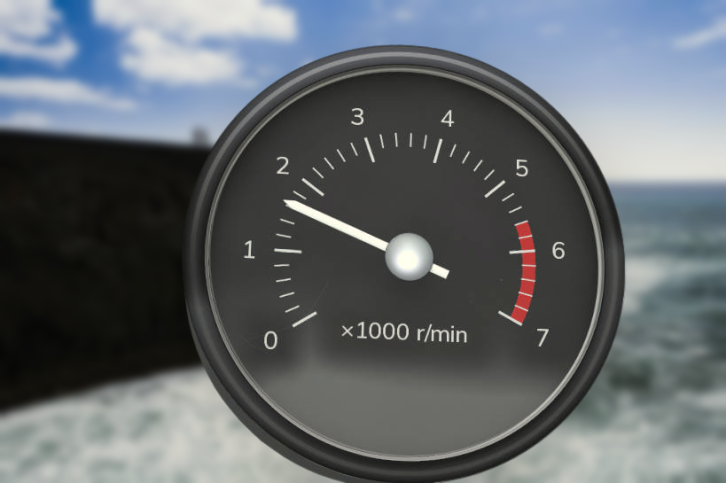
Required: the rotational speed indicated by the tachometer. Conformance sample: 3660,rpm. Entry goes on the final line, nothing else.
1600,rpm
